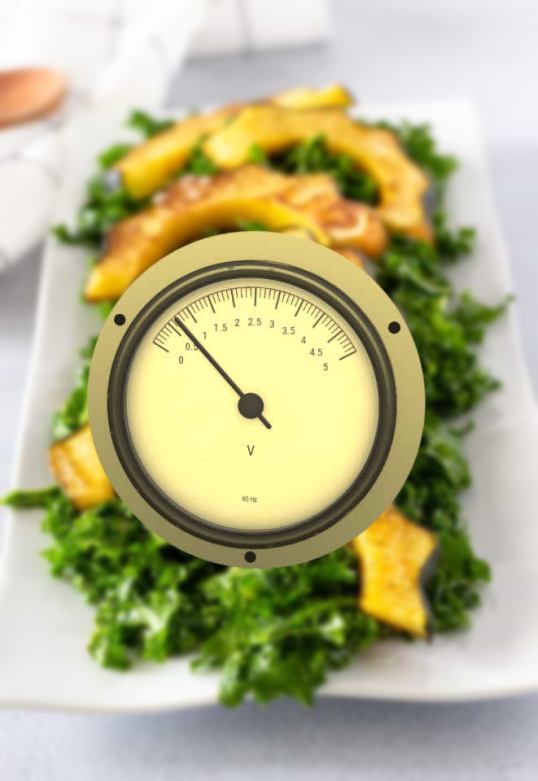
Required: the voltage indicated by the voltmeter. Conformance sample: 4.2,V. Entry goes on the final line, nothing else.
0.7,V
